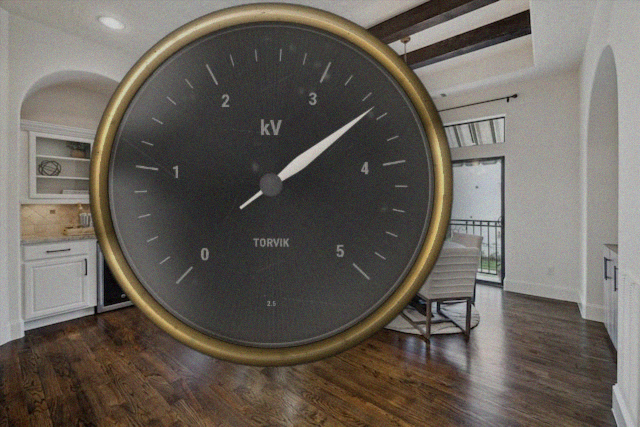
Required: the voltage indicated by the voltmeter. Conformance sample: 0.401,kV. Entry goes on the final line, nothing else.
3.5,kV
